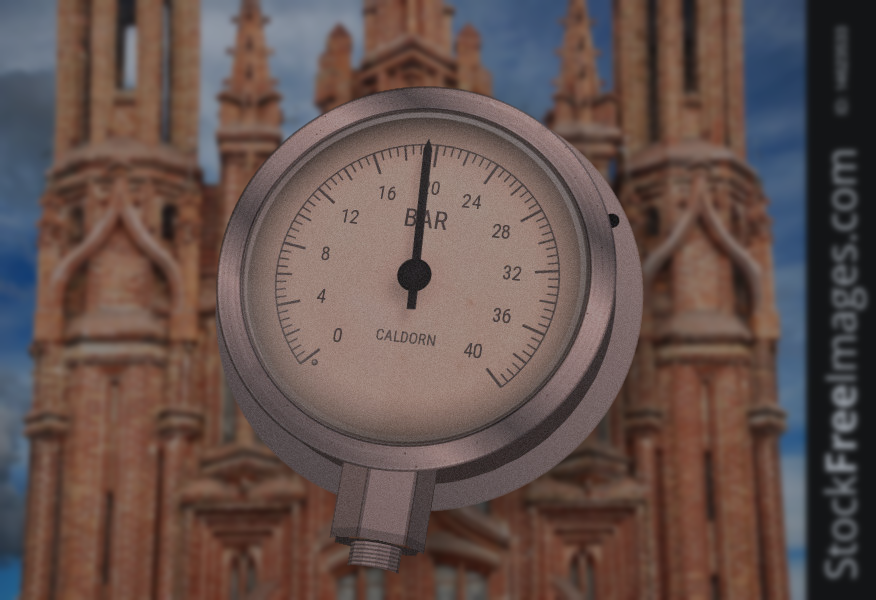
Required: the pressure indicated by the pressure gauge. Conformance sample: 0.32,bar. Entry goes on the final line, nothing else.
19.5,bar
